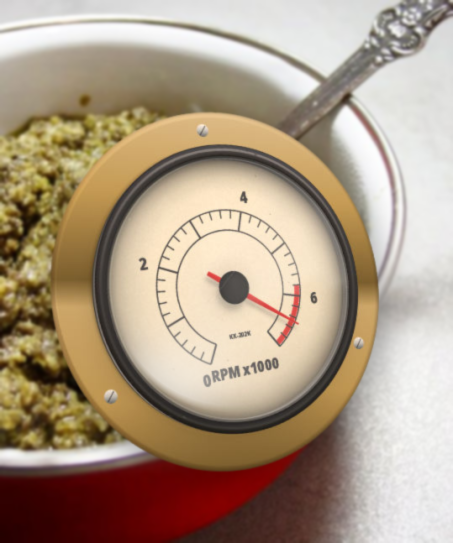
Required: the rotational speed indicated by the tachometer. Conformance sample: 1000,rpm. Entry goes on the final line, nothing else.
6500,rpm
